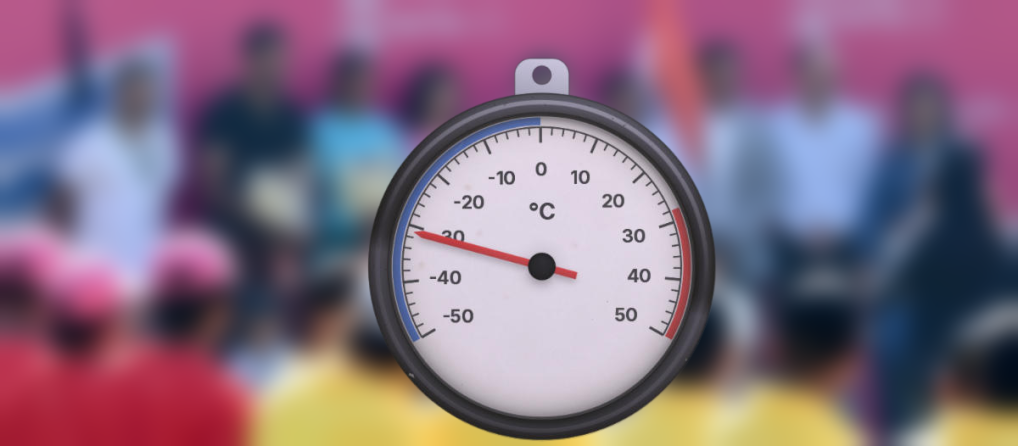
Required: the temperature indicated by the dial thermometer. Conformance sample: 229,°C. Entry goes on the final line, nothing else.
-31,°C
